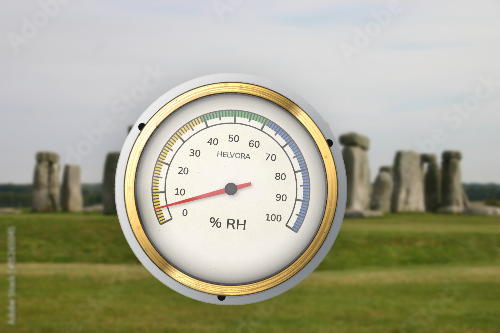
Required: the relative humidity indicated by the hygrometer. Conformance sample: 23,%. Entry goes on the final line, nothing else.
5,%
